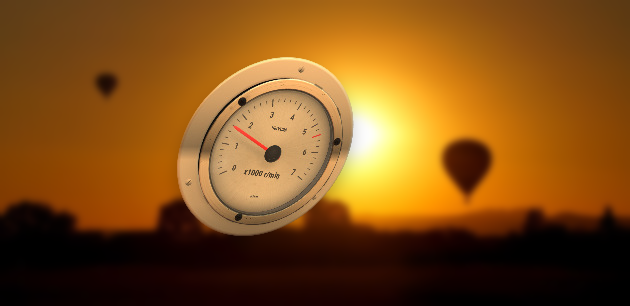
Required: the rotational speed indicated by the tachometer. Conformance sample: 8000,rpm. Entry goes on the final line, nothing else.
1600,rpm
